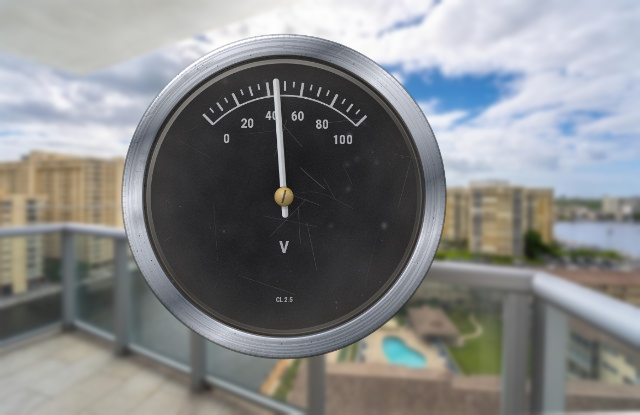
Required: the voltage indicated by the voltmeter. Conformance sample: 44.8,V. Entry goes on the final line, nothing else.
45,V
